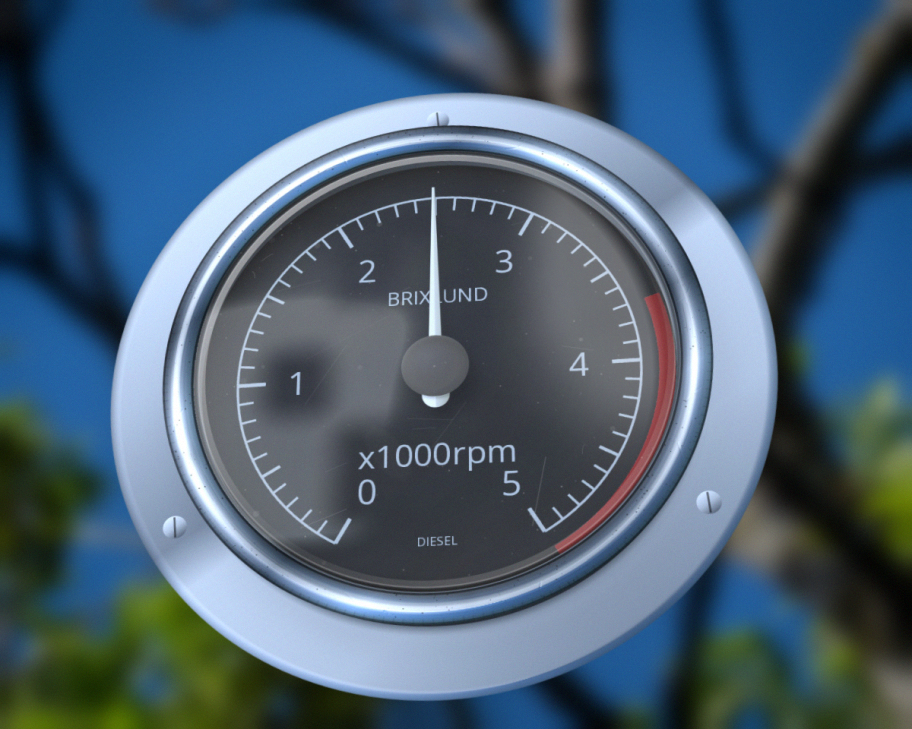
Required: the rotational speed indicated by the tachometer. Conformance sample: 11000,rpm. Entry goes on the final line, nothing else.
2500,rpm
